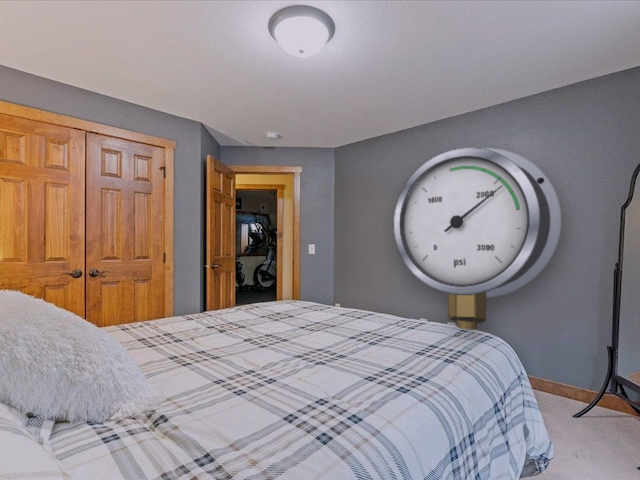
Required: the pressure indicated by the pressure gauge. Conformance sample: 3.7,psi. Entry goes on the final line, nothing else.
2100,psi
